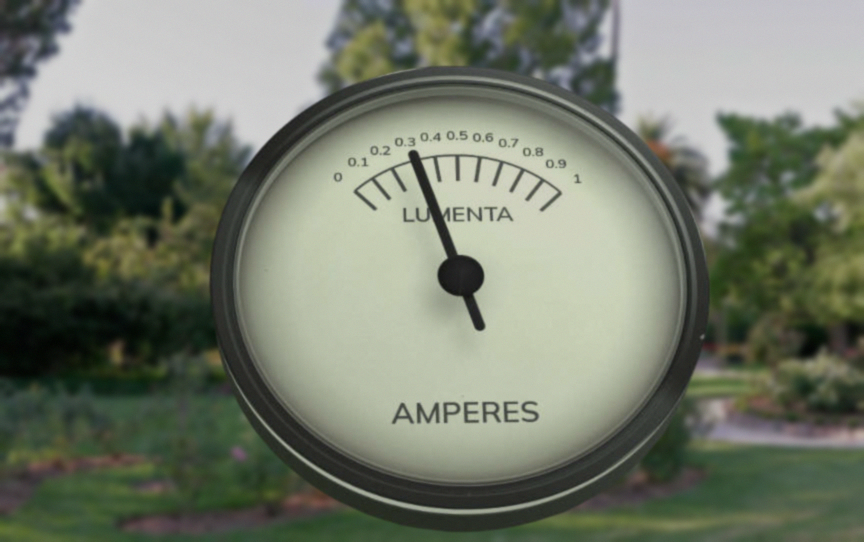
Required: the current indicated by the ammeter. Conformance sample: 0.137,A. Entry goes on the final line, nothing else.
0.3,A
